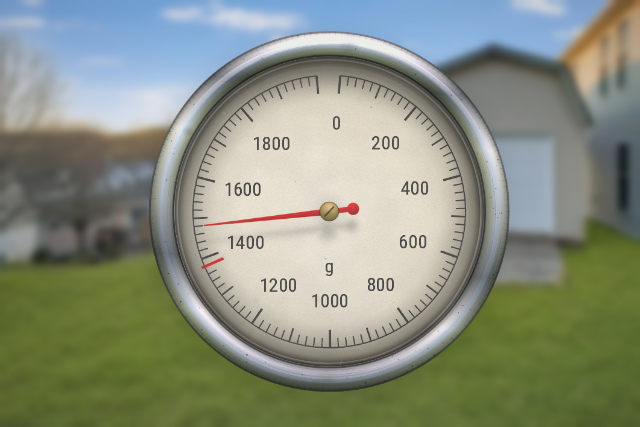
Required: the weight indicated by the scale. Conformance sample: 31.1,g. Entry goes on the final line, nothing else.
1480,g
